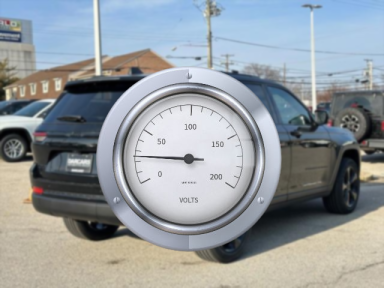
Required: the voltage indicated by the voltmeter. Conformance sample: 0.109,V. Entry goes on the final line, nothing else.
25,V
